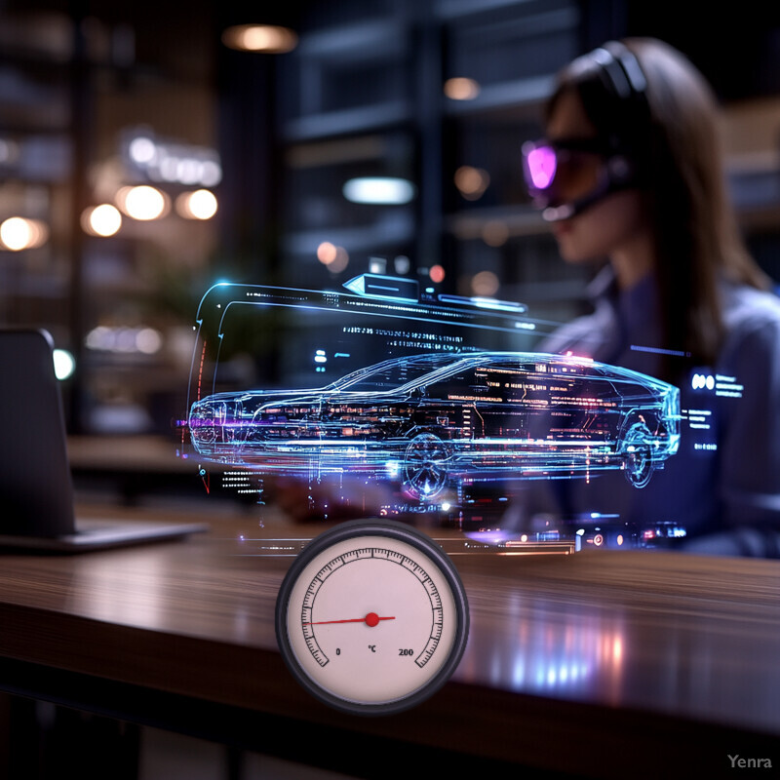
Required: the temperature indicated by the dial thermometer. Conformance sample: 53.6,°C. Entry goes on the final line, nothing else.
30,°C
